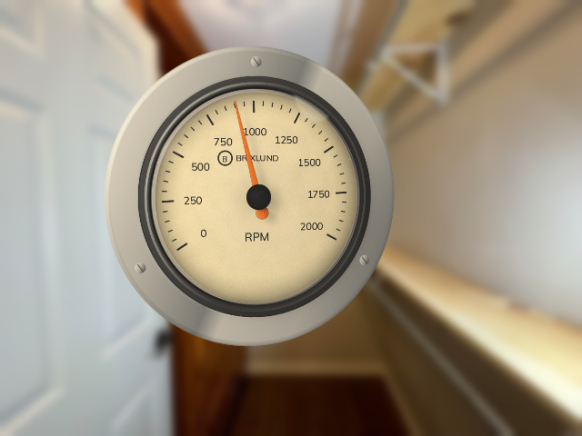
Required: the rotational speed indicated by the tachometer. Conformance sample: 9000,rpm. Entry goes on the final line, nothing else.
900,rpm
